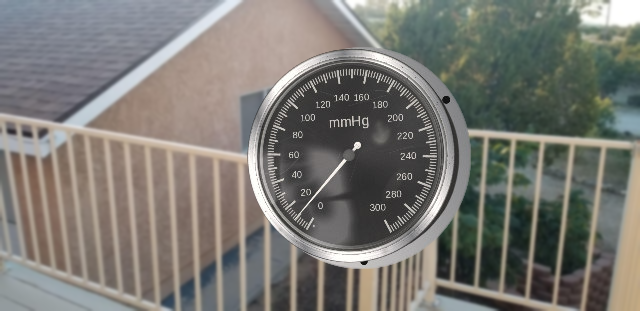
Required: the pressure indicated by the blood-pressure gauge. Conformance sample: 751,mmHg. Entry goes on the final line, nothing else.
10,mmHg
